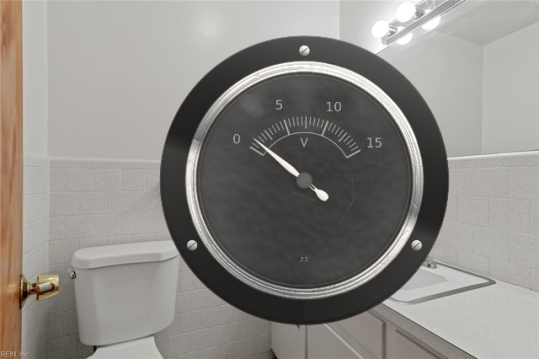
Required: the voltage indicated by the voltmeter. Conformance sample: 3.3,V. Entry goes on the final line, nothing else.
1,V
